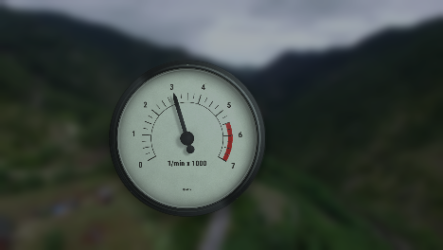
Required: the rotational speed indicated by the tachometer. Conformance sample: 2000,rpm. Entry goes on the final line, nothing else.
3000,rpm
